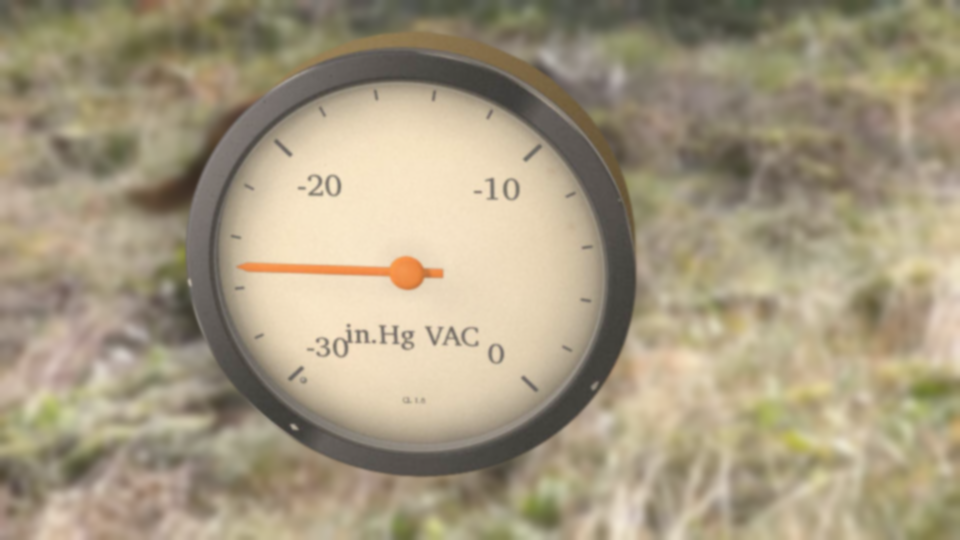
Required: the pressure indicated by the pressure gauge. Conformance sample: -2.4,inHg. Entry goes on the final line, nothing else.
-25,inHg
